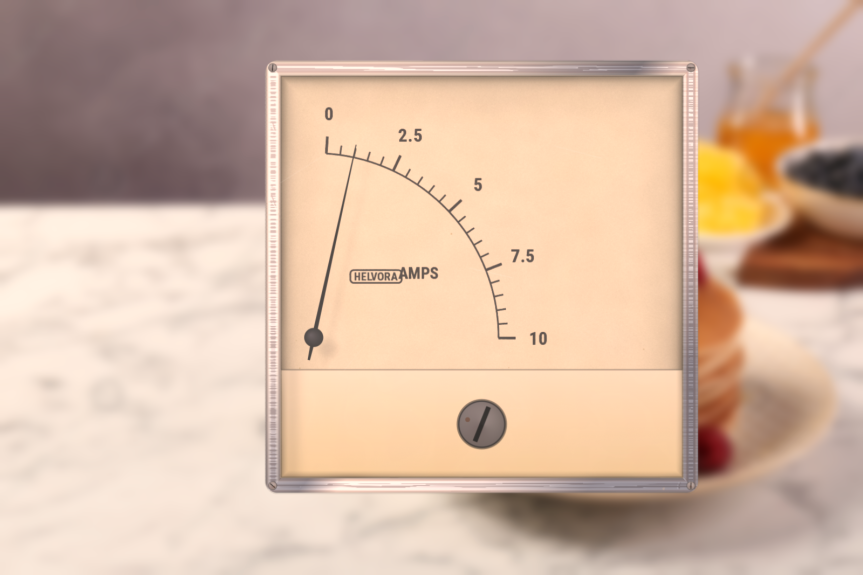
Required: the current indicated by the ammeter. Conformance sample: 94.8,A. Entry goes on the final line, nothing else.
1,A
